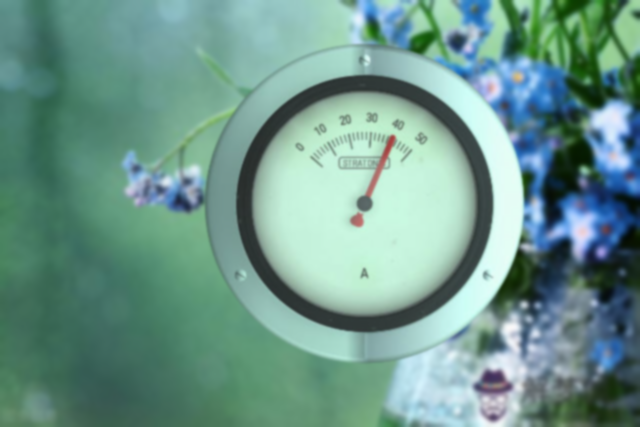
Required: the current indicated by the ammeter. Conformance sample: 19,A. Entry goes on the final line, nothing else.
40,A
